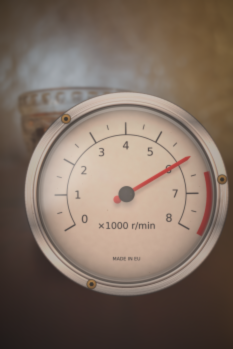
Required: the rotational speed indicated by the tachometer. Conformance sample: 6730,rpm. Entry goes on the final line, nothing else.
6000,rpm
